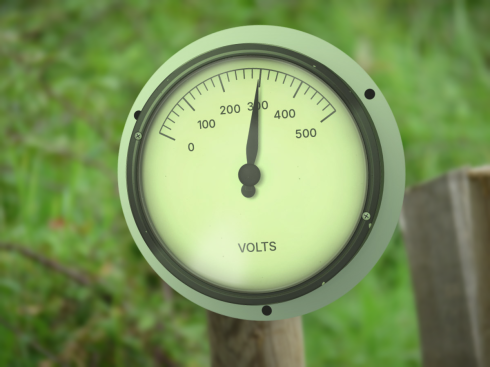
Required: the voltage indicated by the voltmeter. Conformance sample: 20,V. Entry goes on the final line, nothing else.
300,V
